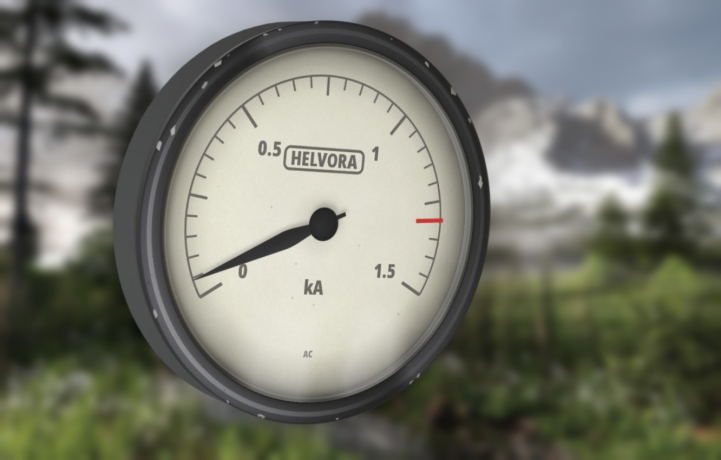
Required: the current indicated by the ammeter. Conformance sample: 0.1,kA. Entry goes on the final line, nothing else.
0.05,kA
